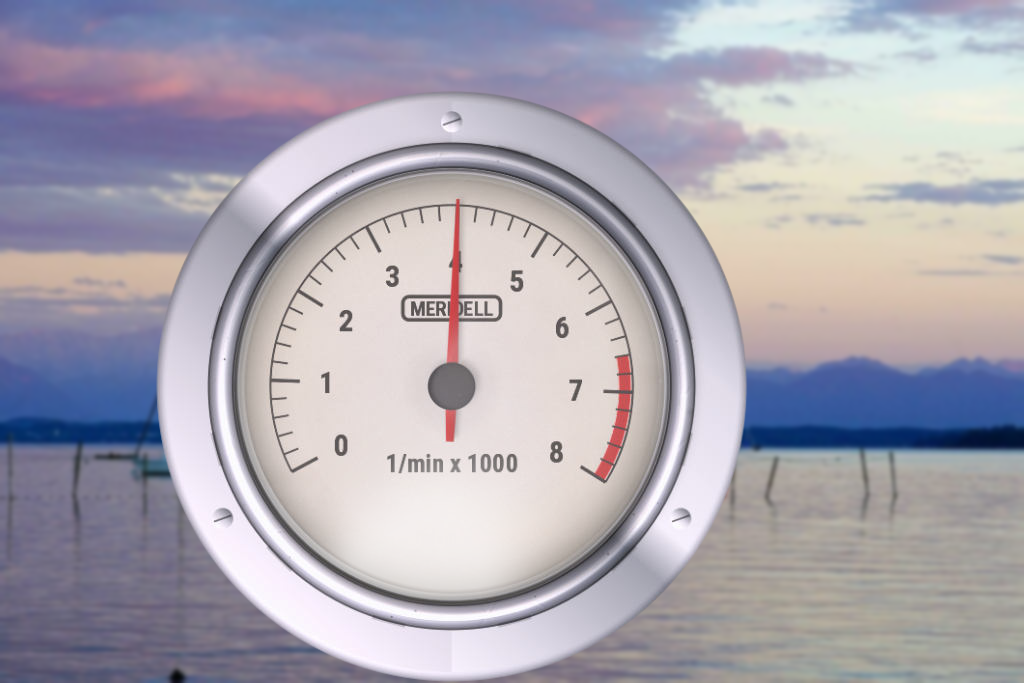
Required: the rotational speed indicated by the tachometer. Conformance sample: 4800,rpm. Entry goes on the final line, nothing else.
4000,rpm
